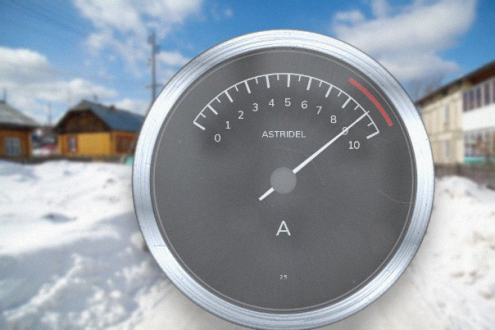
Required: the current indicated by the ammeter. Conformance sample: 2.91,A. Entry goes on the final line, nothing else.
9,A
